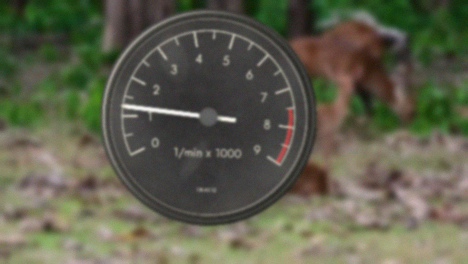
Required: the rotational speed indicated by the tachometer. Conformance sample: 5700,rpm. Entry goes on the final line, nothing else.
1250,rpm
